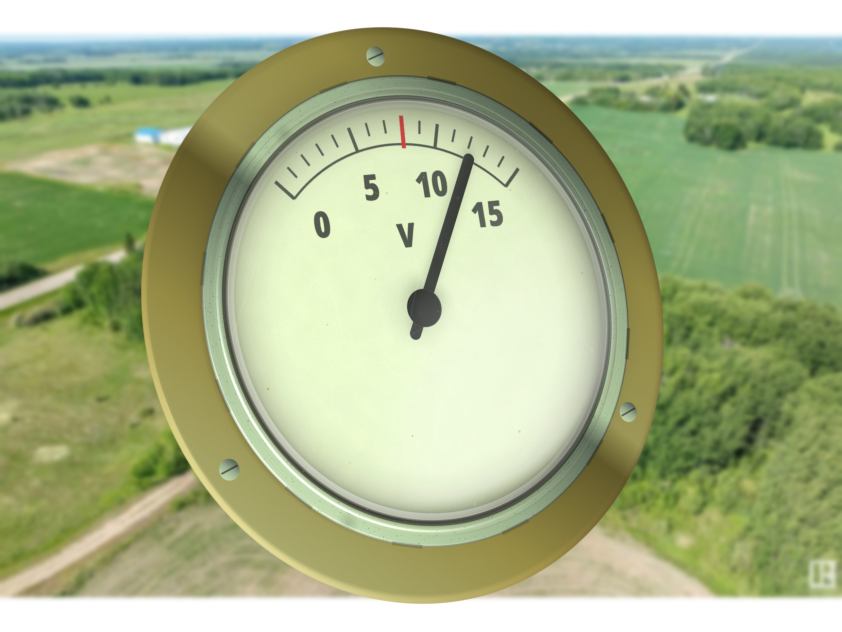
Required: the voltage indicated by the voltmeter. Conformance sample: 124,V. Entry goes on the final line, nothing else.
12,V
